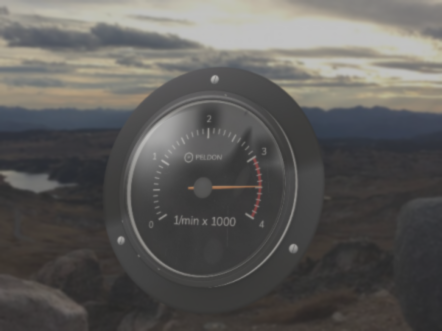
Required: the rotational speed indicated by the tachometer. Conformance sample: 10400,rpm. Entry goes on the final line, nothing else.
3500,rpm
